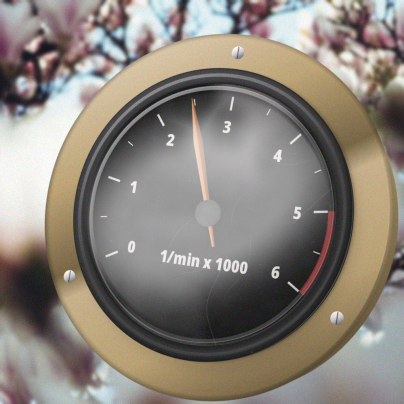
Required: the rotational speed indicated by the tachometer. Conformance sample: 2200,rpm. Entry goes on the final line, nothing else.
2500,rpm
